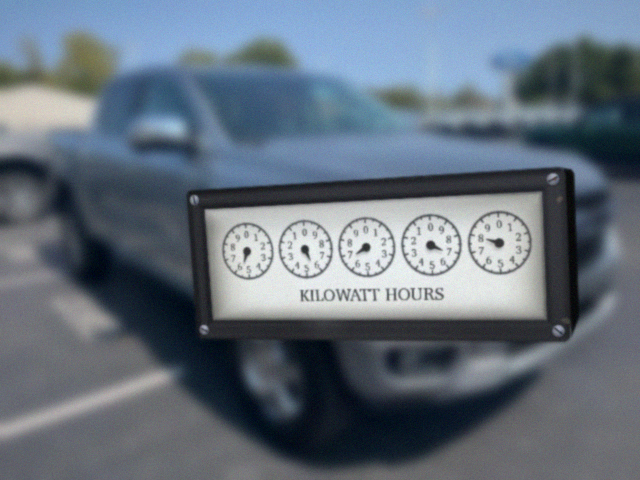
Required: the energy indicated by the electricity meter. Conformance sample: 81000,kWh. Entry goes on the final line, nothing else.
55668,kWh
